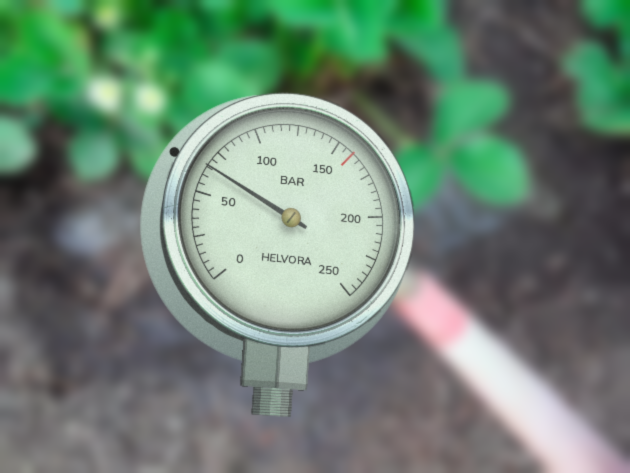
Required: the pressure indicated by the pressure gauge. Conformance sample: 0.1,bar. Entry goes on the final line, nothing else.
65,bar
